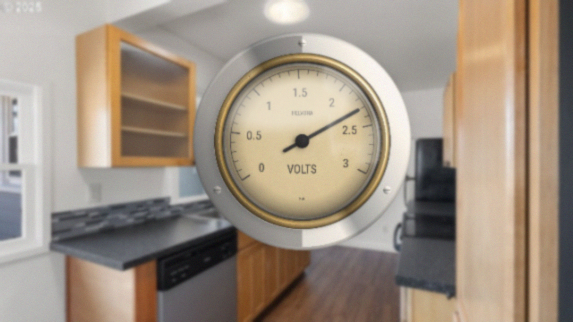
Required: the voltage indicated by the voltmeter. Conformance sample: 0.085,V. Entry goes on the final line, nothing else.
2.3,V
